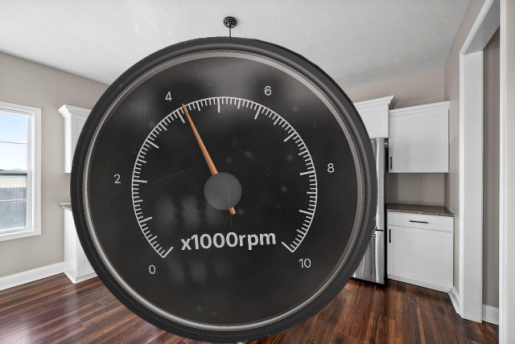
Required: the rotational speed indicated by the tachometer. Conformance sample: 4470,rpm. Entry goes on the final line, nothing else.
4200,rpm
